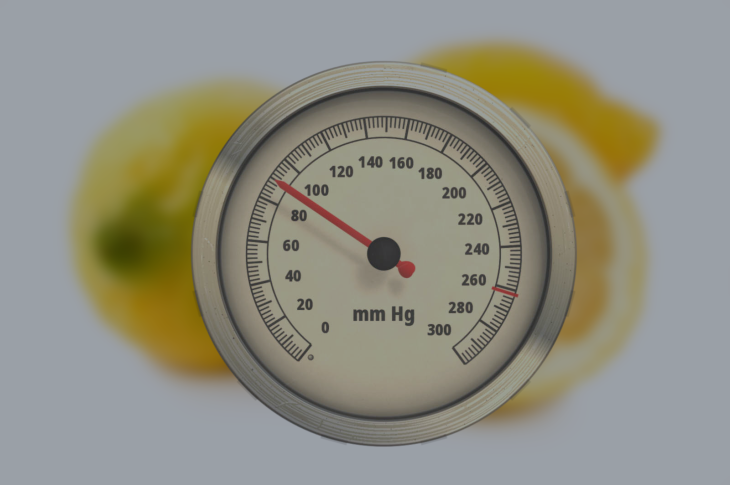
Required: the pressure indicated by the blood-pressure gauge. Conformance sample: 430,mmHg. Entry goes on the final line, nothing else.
90,mmHg
